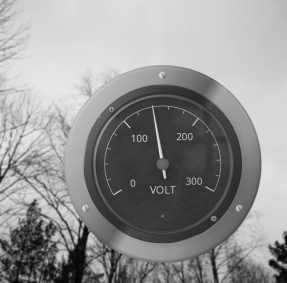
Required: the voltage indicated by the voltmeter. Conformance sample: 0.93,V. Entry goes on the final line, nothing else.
140,V
